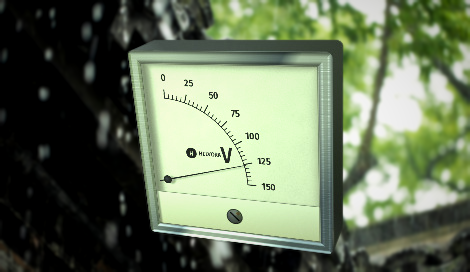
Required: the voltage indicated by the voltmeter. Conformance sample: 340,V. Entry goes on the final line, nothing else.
125,V
